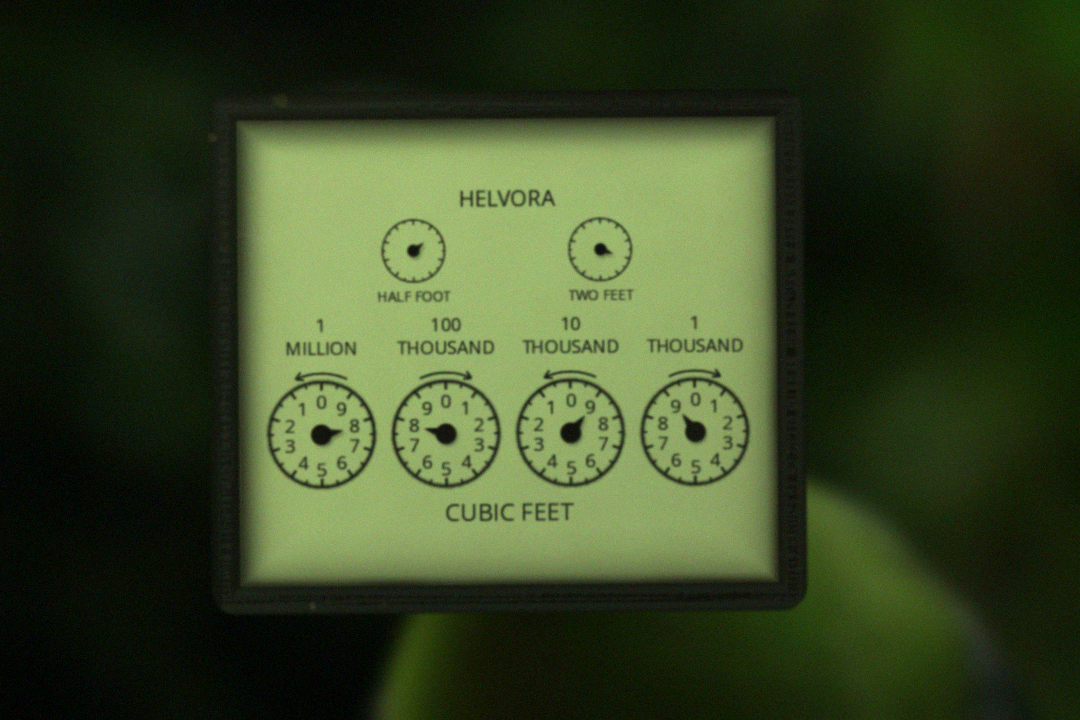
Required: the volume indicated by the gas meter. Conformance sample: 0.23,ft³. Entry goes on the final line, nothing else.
778900,ft³
